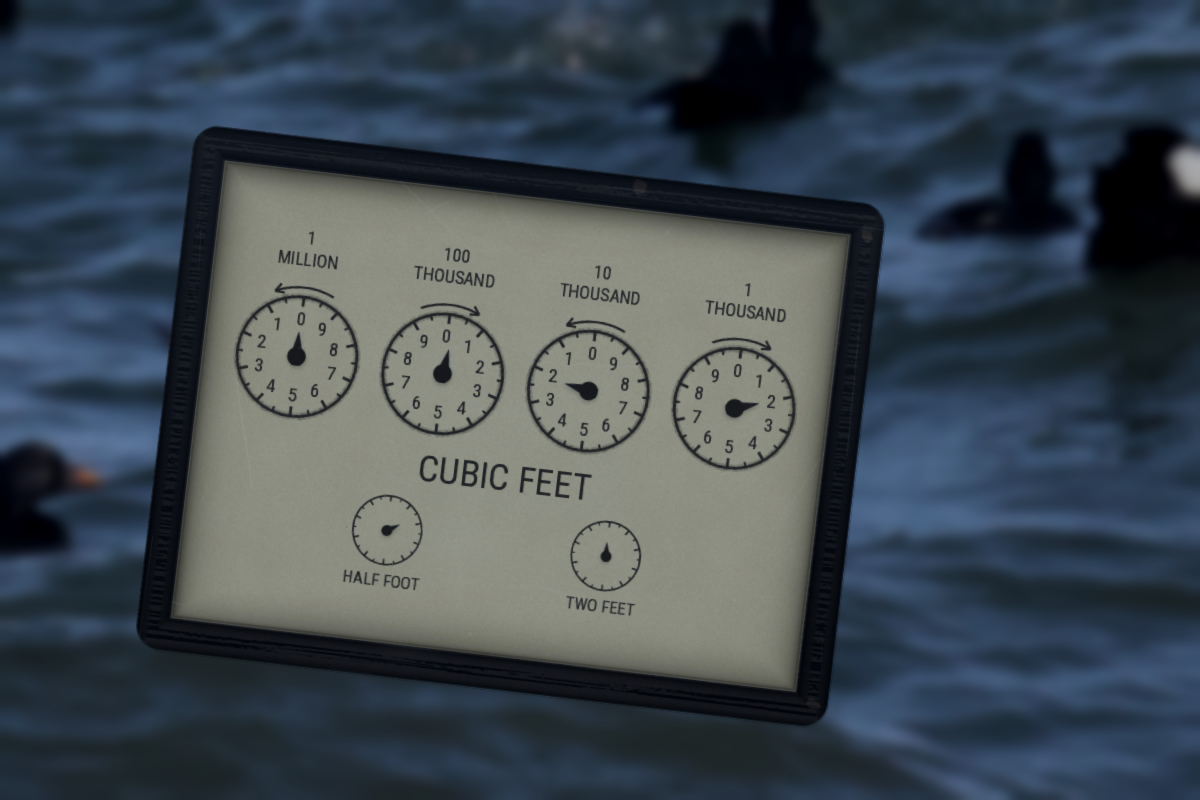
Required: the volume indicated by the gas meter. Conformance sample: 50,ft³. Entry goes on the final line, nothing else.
2200,ft³
